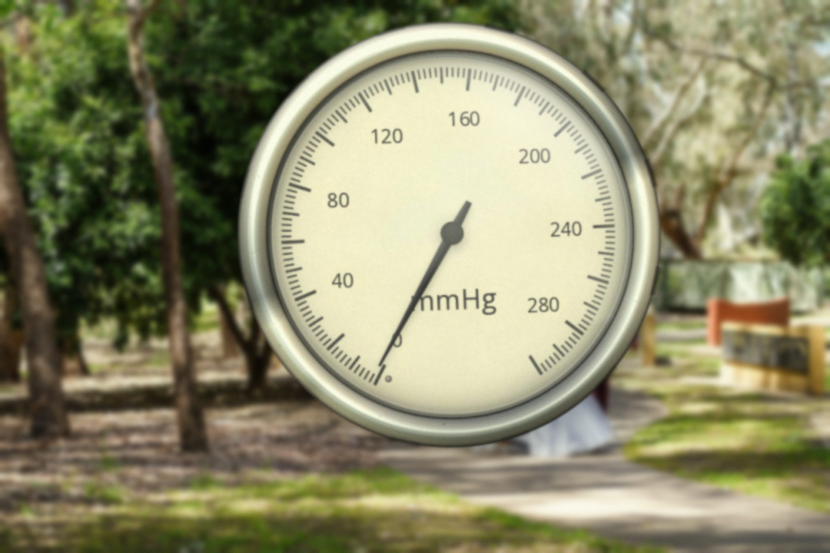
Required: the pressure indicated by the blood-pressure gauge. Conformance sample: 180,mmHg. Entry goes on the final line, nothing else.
2,mmHg
